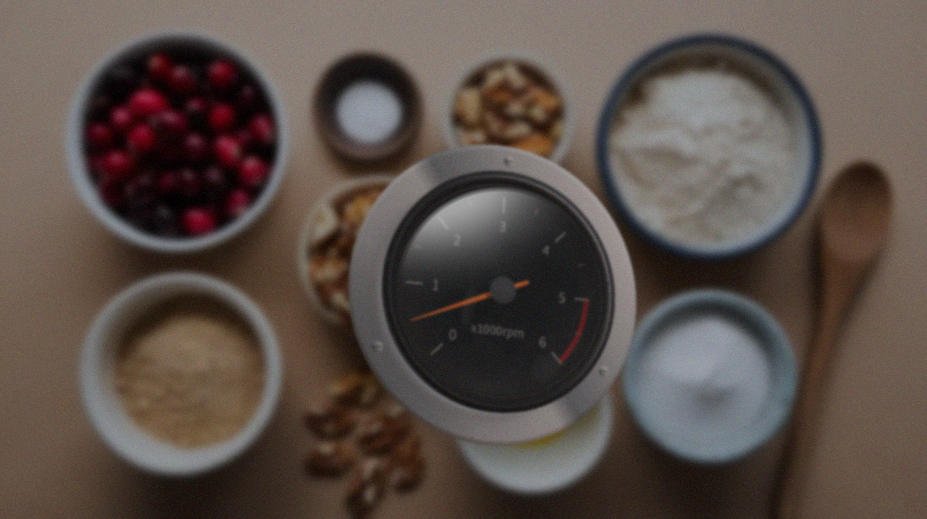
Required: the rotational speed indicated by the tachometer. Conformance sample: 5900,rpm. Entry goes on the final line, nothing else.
500,rpm
